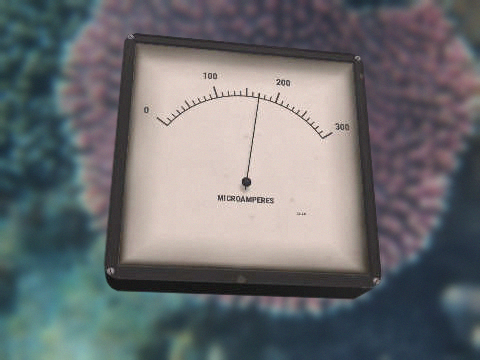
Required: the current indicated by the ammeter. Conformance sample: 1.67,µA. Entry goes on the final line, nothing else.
170,µA
